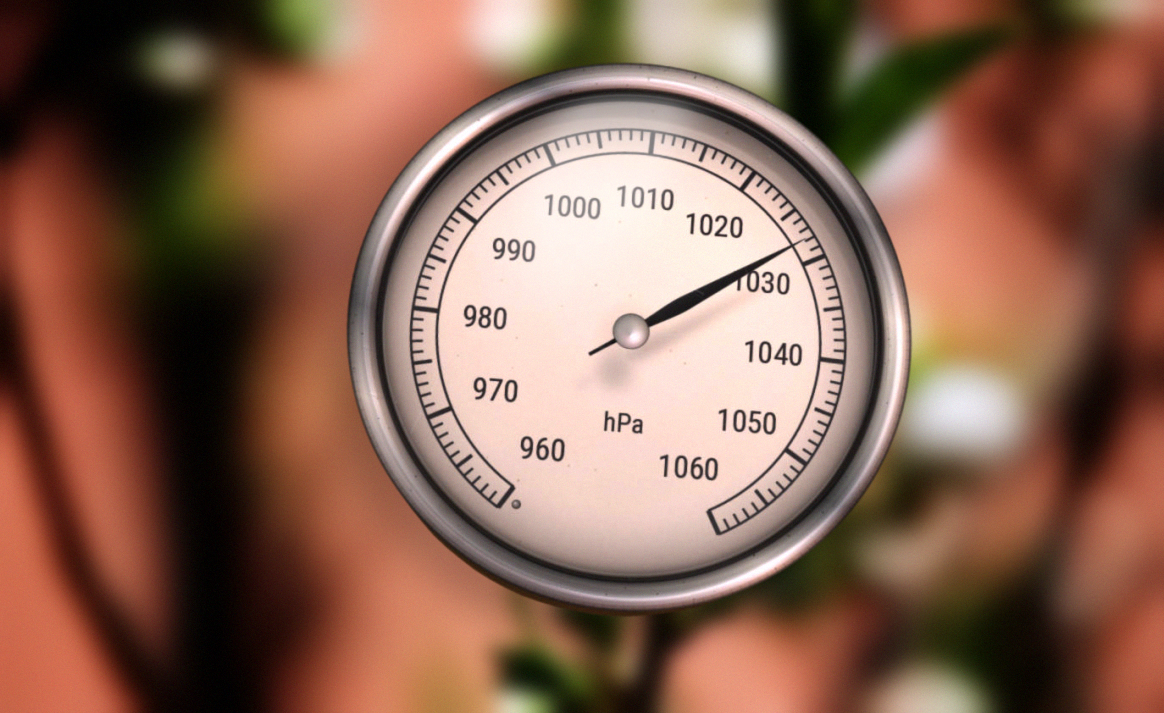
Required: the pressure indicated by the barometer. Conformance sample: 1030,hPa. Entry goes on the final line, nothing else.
1028,hPa
